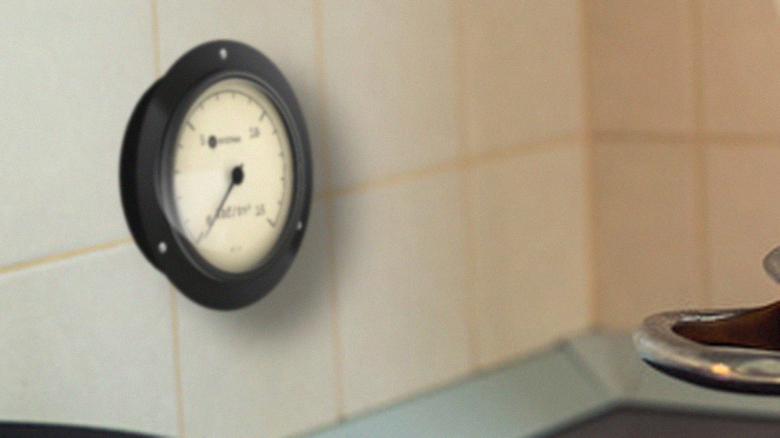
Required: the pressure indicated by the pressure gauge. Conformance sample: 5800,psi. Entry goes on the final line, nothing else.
0,psi
